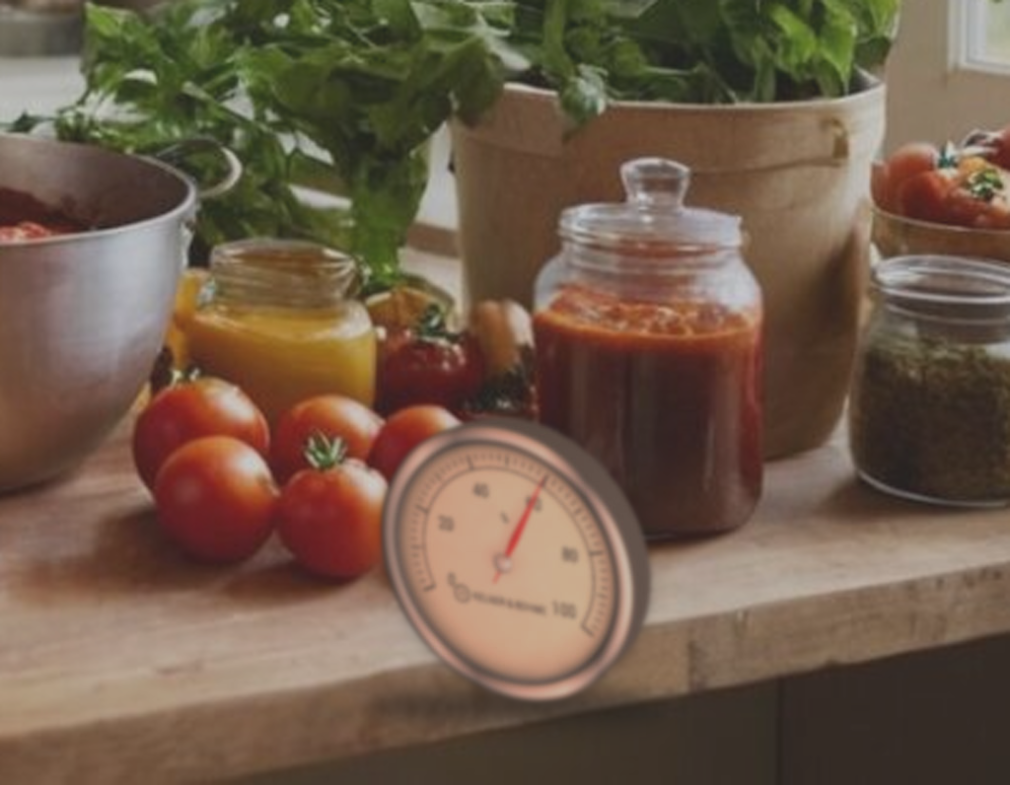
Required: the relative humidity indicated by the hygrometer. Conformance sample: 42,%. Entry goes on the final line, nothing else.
60,%
